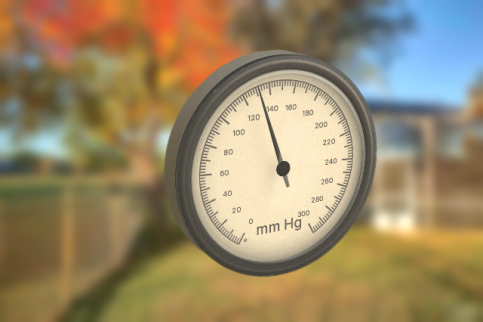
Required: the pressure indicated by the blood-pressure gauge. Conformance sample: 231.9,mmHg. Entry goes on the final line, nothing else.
130,mmHg
